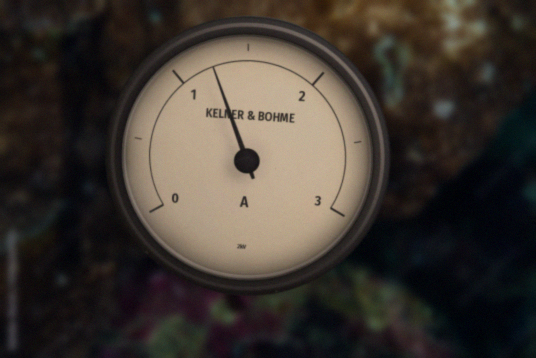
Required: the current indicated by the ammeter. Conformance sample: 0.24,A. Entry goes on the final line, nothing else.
1.25,A
